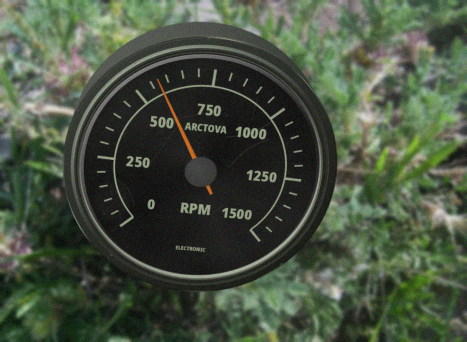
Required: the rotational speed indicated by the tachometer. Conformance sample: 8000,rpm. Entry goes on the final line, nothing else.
575,rpm
